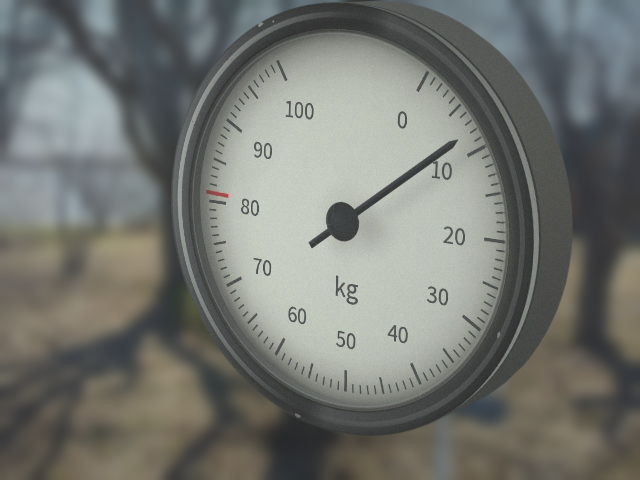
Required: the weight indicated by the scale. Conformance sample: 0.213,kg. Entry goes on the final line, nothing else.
8,kg
